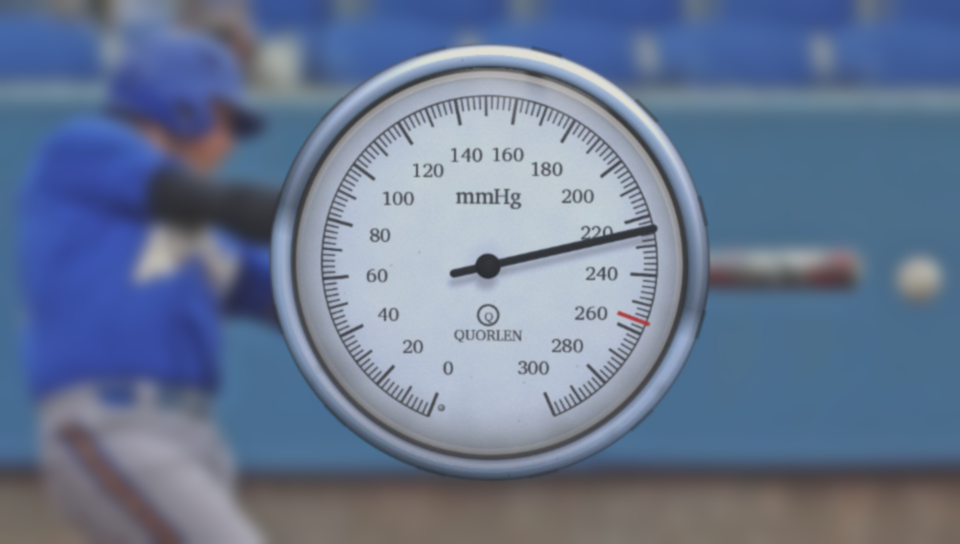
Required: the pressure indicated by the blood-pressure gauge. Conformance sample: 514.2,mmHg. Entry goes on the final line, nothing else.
224,mmHg
